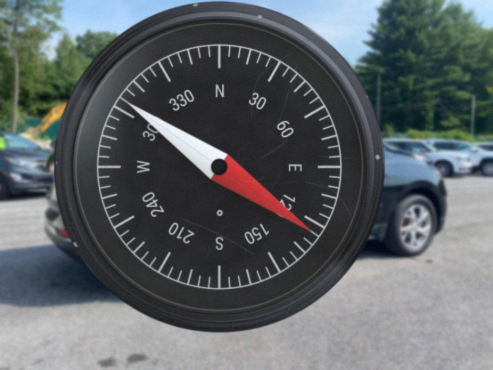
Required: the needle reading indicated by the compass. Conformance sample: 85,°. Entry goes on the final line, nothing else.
125,°
